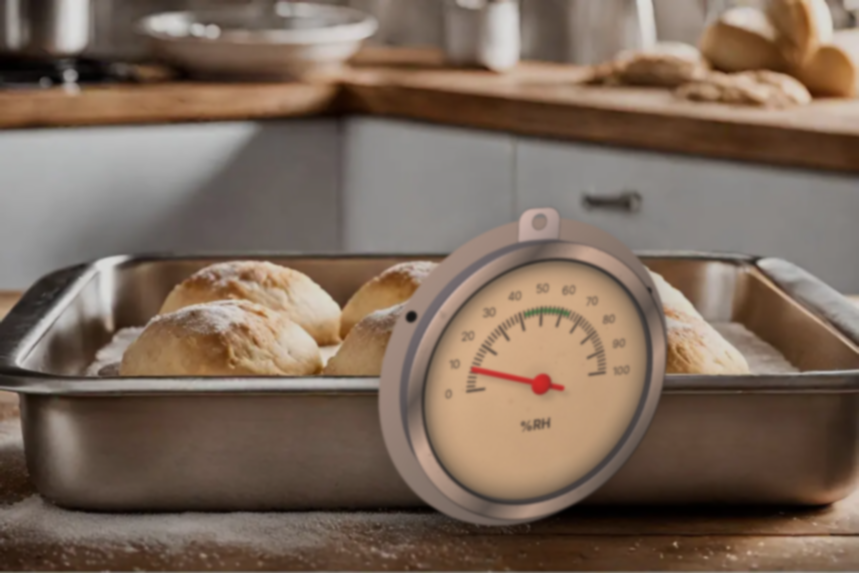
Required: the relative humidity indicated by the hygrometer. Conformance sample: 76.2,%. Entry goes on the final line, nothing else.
10,%
